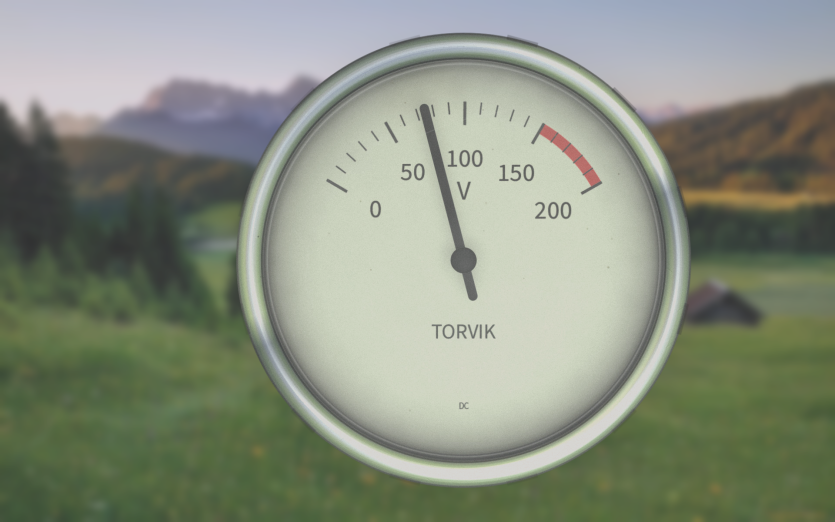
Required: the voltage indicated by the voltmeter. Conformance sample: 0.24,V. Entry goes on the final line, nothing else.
75,V
